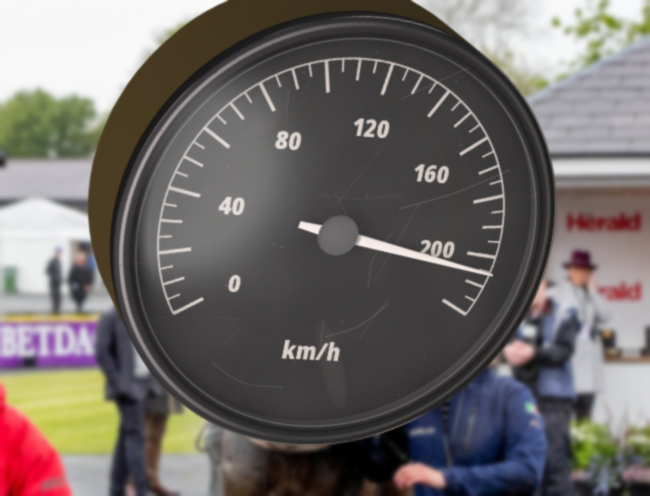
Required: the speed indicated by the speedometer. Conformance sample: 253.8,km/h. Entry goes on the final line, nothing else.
205,km/h
